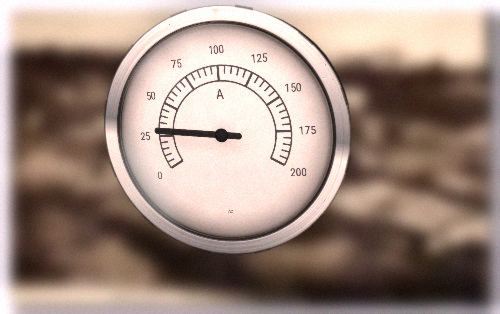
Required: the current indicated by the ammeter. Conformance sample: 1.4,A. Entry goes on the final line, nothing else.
30,A
